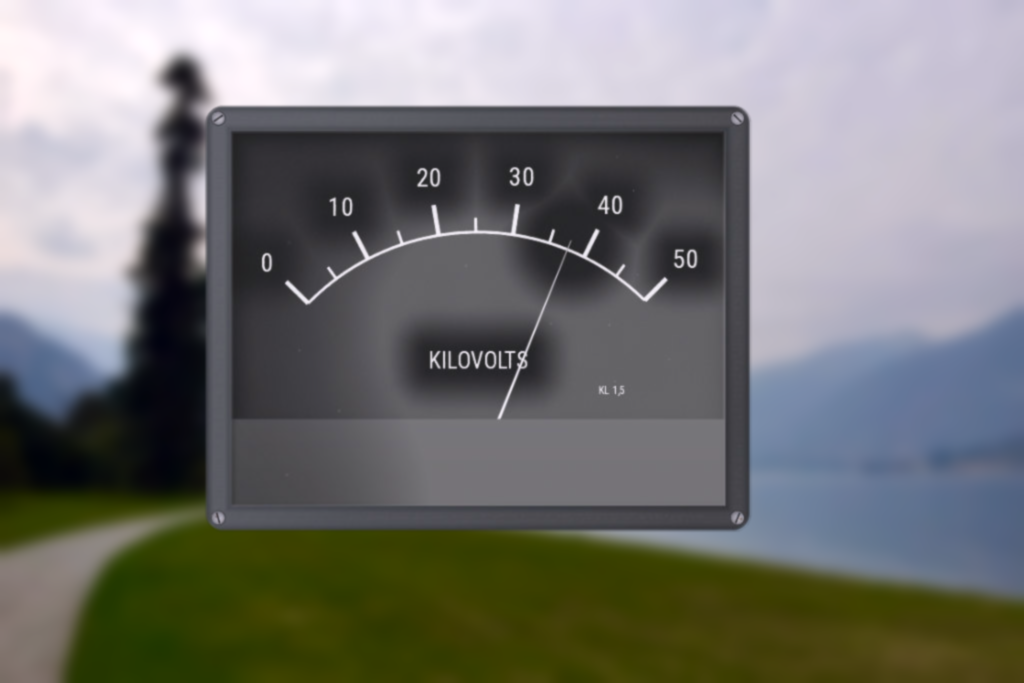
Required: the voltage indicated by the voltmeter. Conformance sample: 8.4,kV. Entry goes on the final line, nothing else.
37.5,kV
